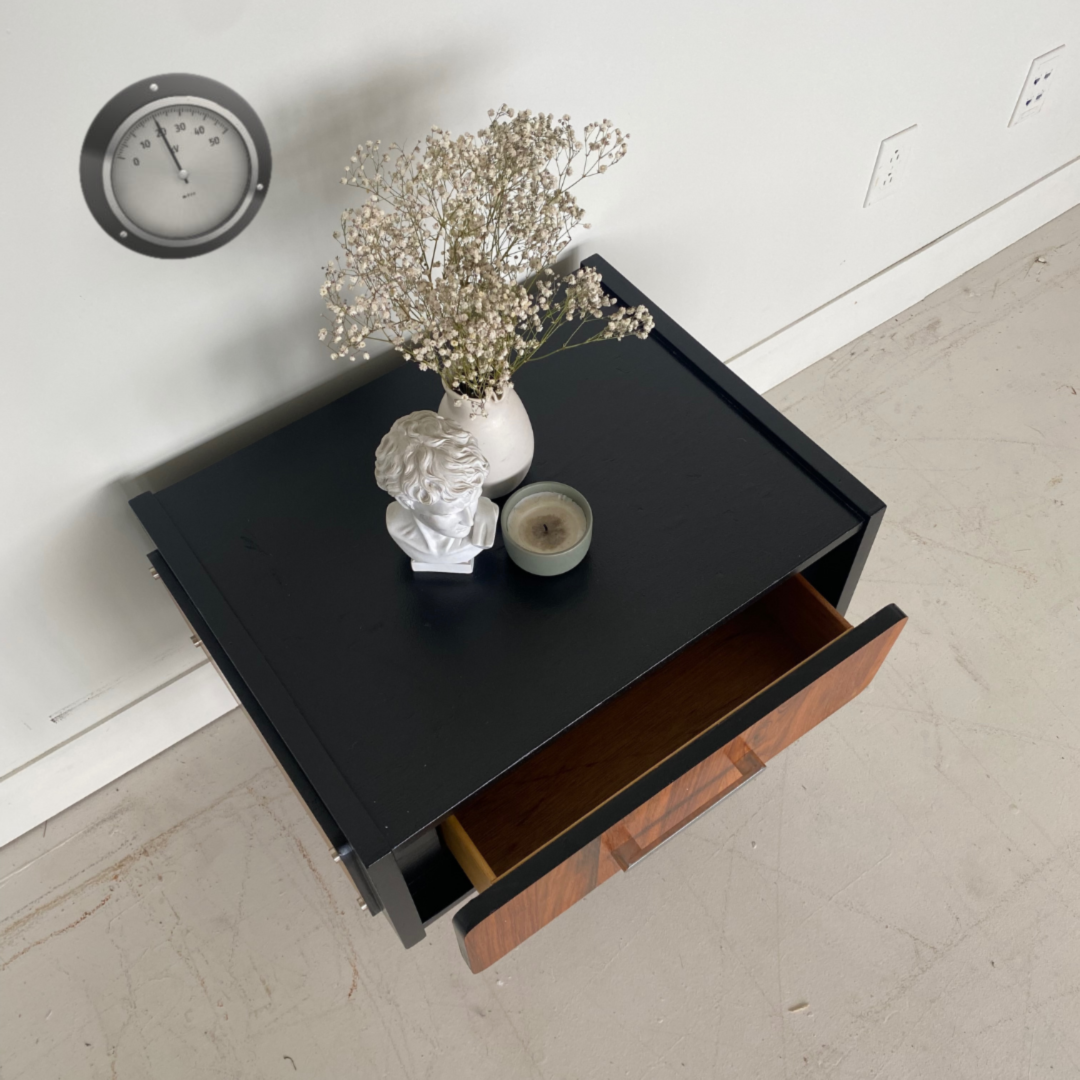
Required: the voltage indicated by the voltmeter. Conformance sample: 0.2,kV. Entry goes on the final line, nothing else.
20,kV
